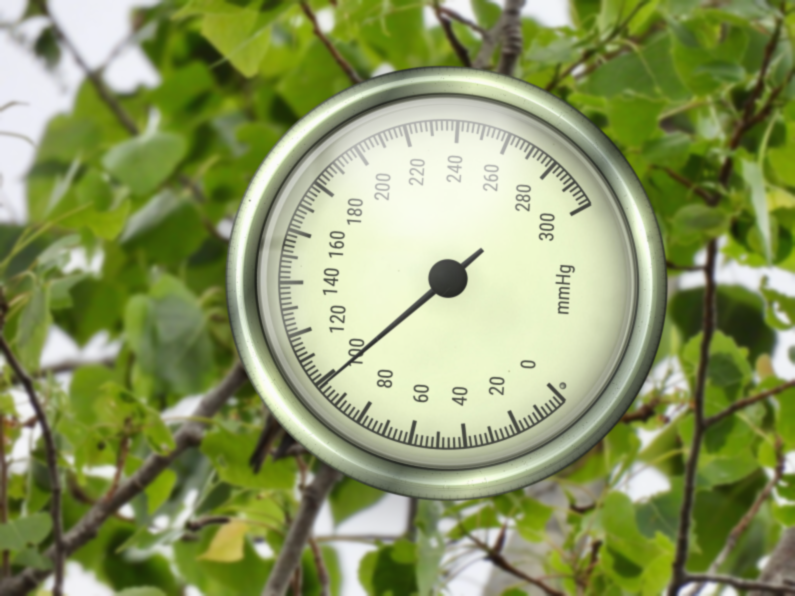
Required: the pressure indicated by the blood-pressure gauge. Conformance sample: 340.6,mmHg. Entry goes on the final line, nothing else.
98,mmHg
